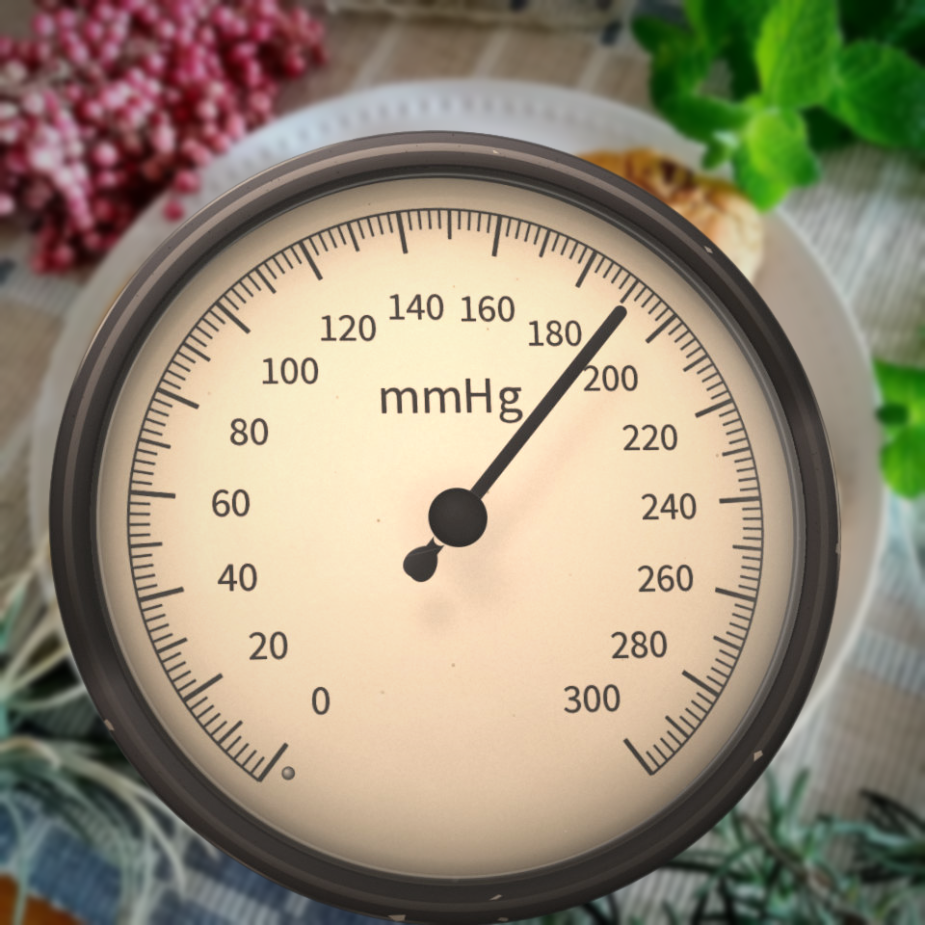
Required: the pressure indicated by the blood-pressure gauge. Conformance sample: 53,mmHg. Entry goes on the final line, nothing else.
191,mmHg
